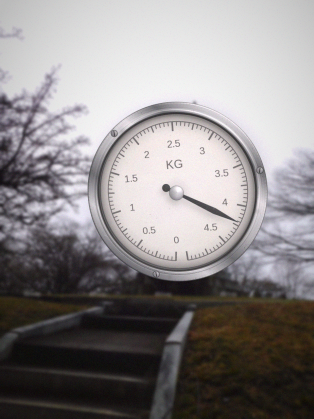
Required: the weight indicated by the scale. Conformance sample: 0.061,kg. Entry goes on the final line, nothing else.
4.2,kg
